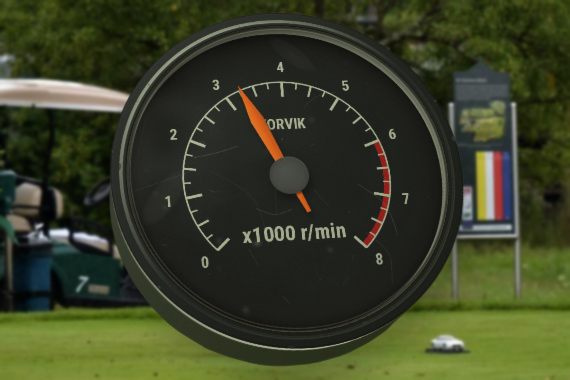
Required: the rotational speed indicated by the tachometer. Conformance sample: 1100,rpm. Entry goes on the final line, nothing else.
3250,rpm
